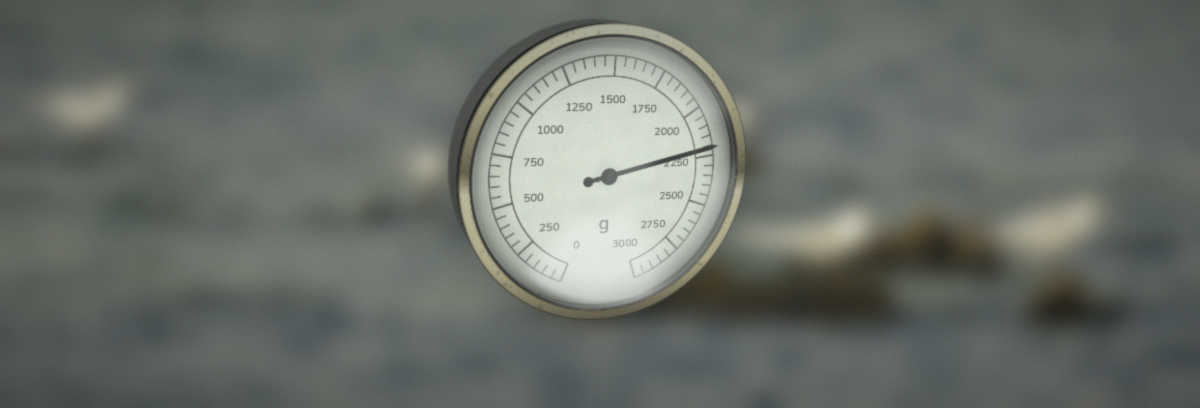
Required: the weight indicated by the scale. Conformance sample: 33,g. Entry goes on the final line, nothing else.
2200,g
